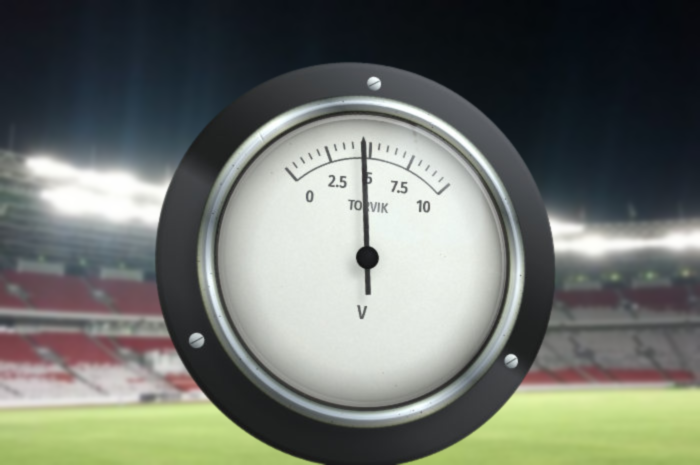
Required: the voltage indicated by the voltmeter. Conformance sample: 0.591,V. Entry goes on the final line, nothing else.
4.5,V
